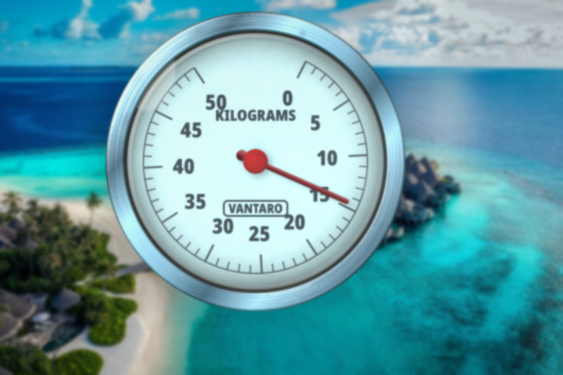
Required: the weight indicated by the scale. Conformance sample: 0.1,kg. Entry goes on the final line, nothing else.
14.5,kg
